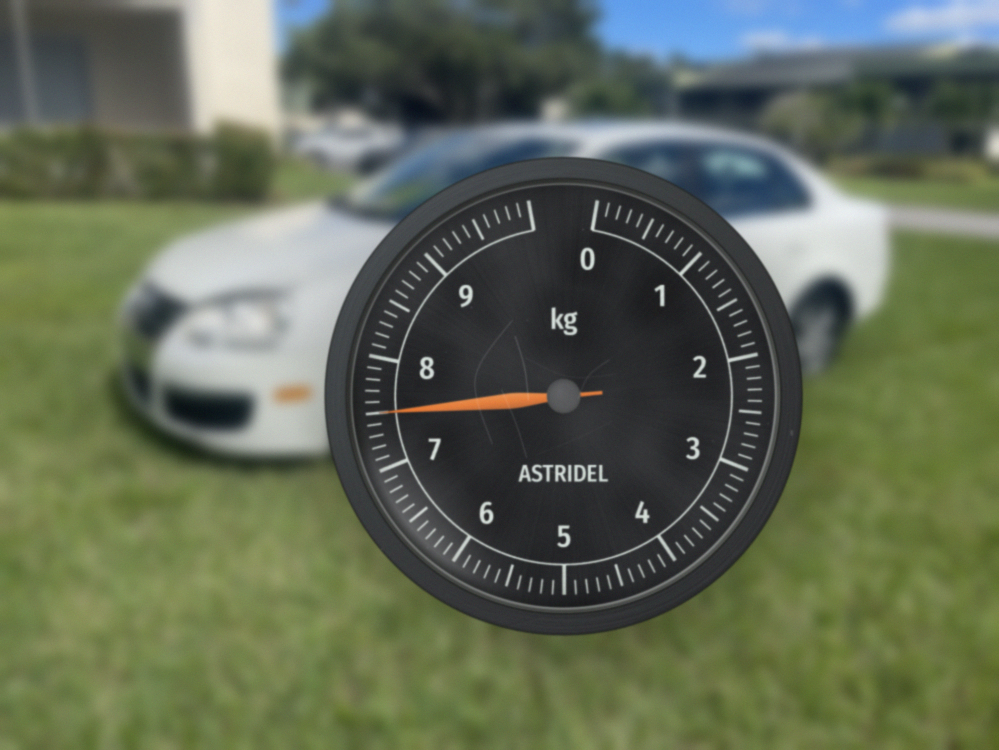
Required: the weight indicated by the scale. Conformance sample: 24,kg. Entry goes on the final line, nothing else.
7.5,kg
